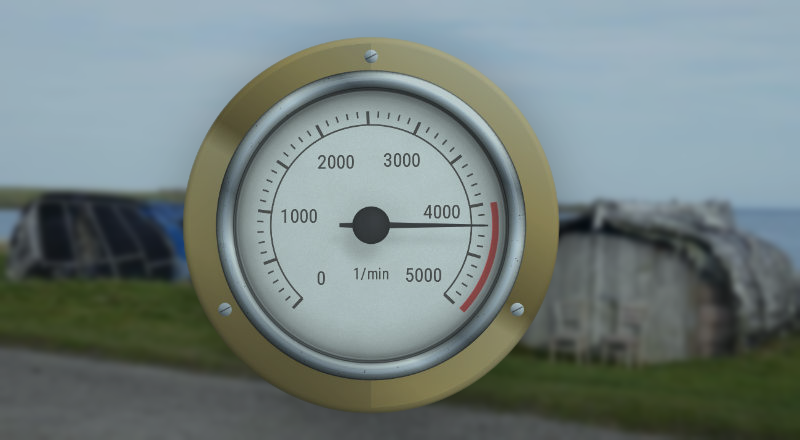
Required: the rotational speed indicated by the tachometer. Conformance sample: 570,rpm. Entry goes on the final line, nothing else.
4200,rpm
